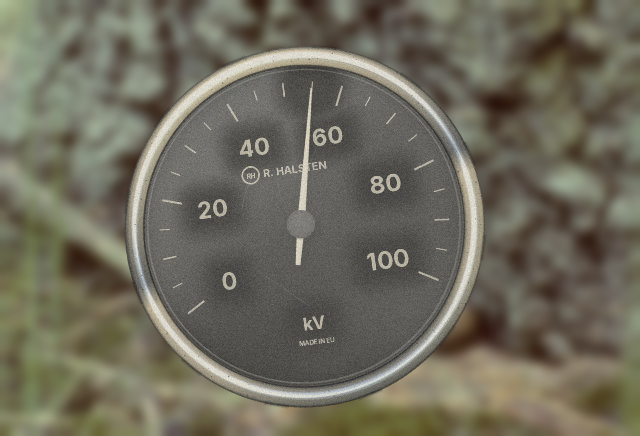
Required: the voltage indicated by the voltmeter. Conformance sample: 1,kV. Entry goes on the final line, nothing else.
55,kV
